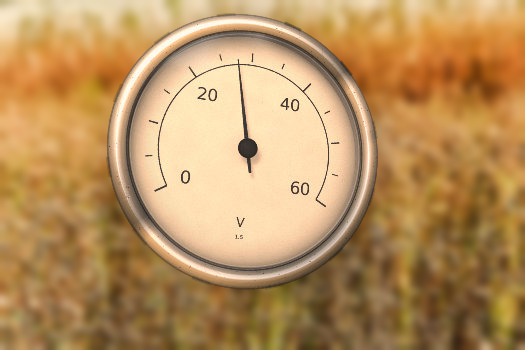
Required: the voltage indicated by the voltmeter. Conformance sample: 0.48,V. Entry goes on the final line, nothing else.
27.5,V
